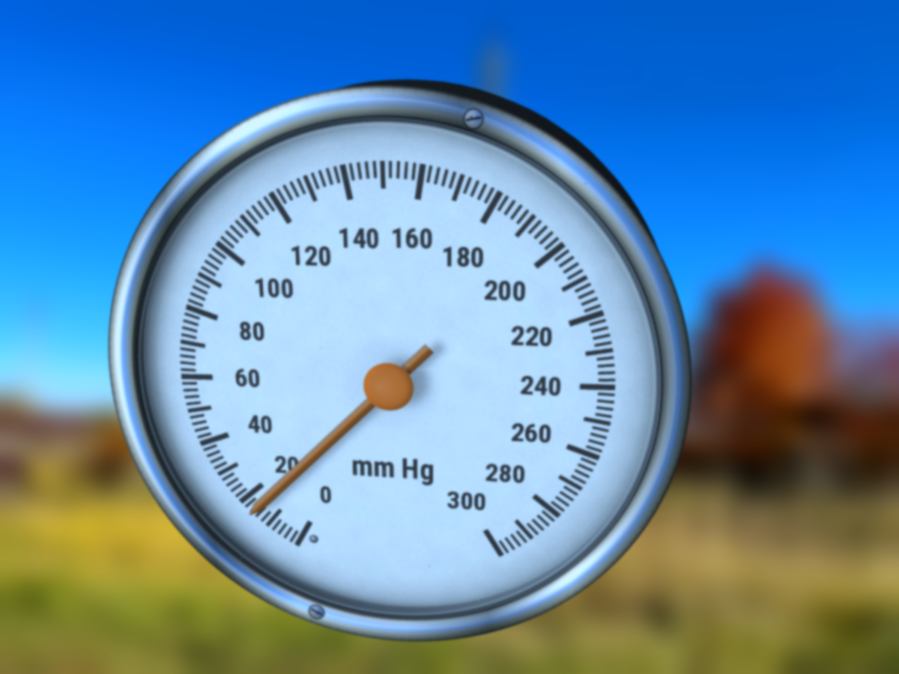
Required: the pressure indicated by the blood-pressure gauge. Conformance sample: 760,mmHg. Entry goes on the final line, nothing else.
16,mmHg
